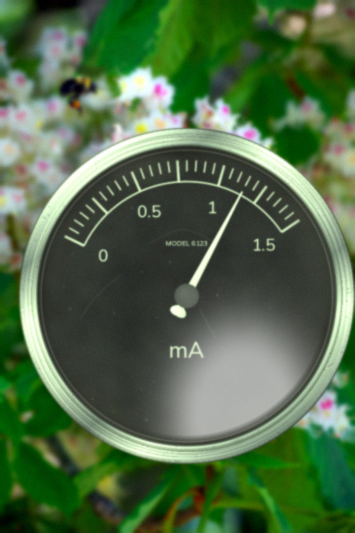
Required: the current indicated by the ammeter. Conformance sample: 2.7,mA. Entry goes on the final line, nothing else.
1.15,mA
